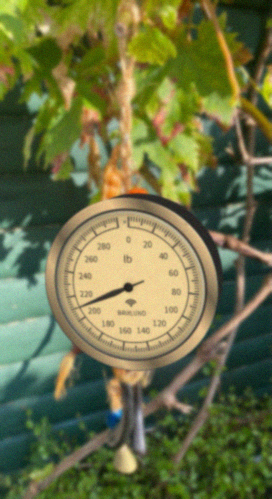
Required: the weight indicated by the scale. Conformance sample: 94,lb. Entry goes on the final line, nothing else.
210,lb
